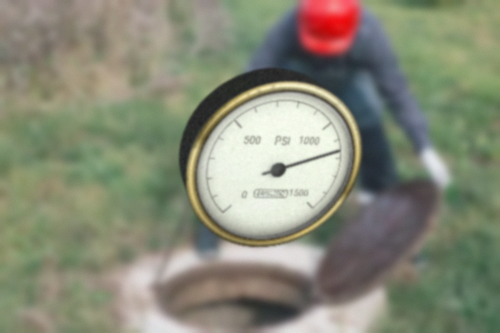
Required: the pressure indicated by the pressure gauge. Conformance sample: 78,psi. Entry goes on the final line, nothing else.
1150,psi
